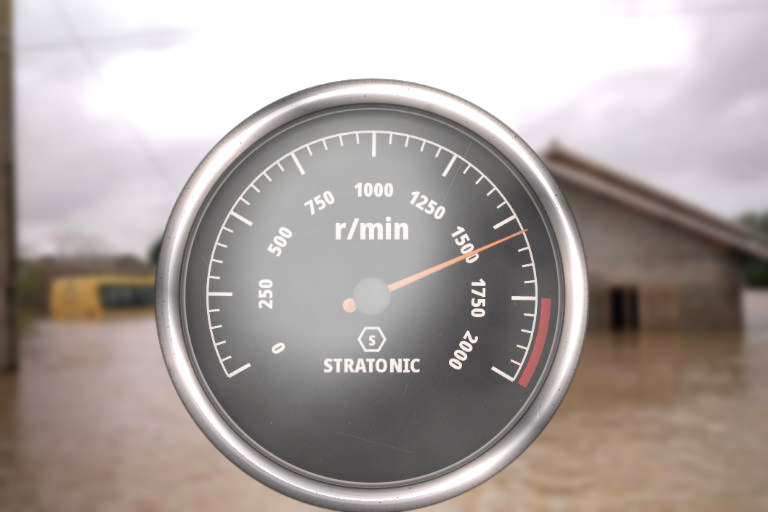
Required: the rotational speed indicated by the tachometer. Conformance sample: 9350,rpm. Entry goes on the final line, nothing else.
1550,rpm
